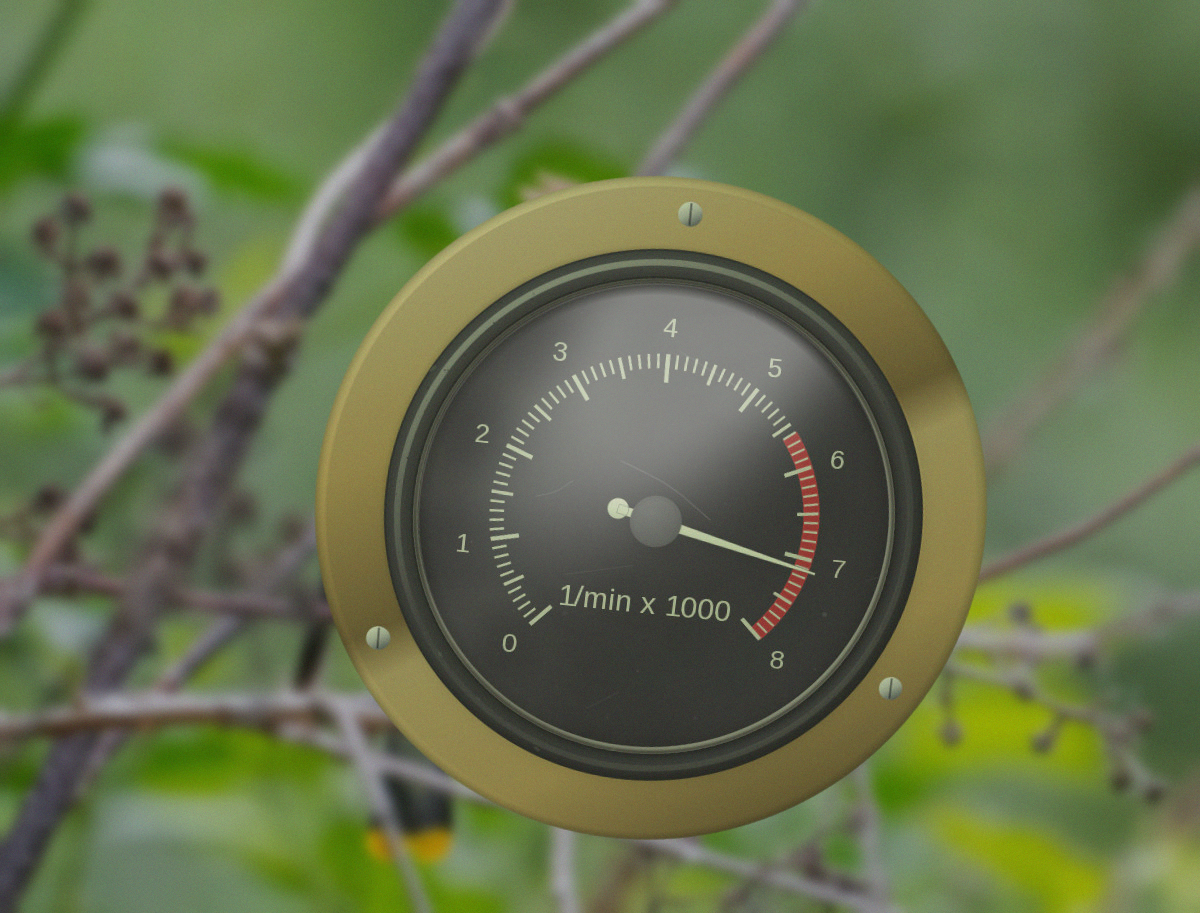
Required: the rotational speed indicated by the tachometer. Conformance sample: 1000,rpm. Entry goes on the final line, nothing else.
7100,rpm
